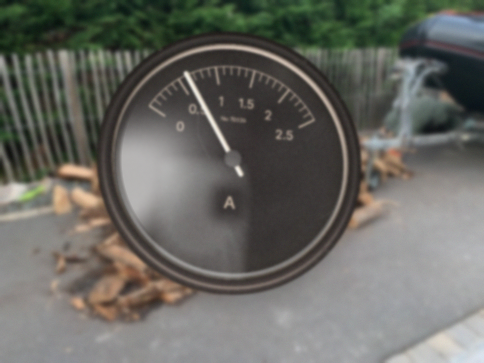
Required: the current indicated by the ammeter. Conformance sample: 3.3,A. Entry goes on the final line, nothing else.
0.6,A
